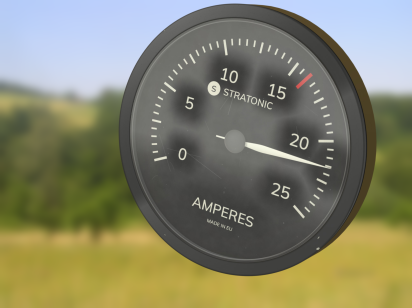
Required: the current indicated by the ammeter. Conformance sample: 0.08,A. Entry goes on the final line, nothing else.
21.5,A
